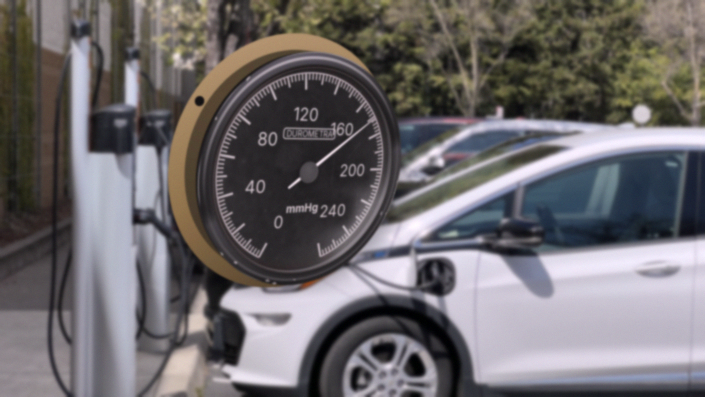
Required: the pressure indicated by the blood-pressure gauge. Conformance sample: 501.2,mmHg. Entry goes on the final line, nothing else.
170,mmHg
